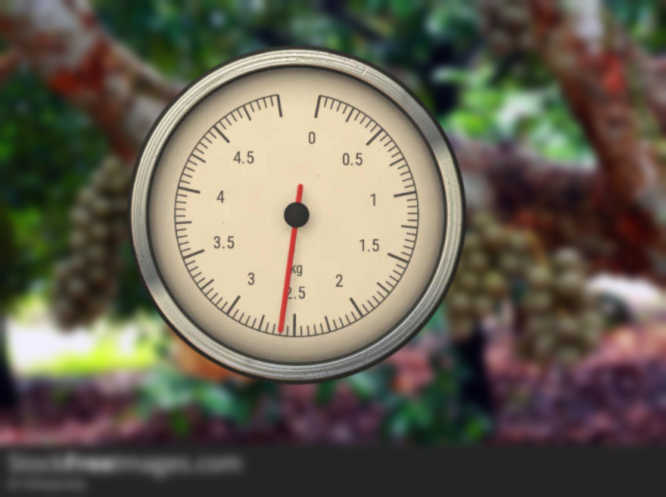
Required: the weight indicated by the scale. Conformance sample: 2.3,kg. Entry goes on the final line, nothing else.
2.6,kg
